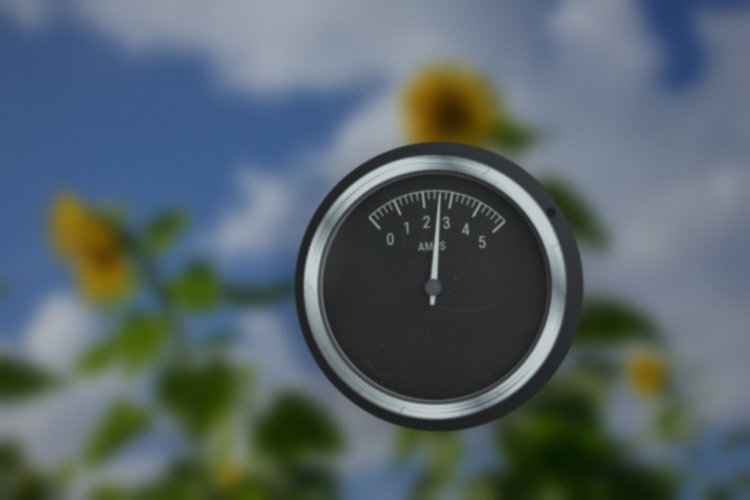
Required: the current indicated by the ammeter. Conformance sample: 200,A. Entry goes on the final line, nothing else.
2.6,A
